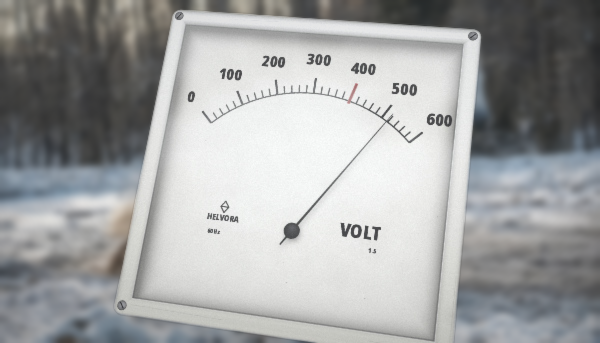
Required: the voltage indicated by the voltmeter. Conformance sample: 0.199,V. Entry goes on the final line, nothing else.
520,V
